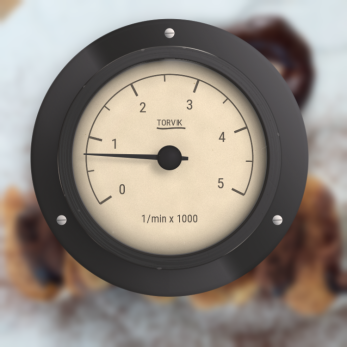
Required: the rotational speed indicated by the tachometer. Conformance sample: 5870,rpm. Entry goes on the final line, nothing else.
750,rpm
